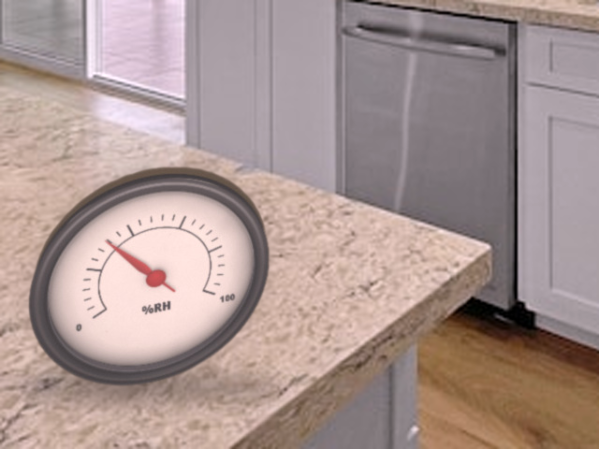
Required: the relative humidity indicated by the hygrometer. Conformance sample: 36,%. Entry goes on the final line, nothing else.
32,%
